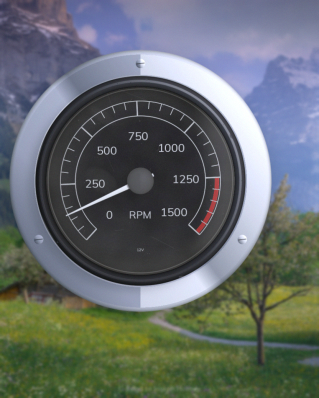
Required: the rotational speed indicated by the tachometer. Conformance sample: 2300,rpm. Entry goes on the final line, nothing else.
125,rpm
